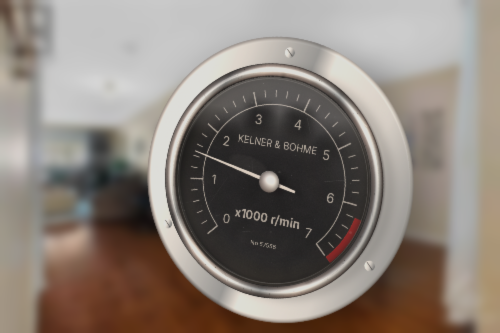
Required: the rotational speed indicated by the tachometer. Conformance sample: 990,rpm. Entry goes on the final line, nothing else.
1500,rpm
